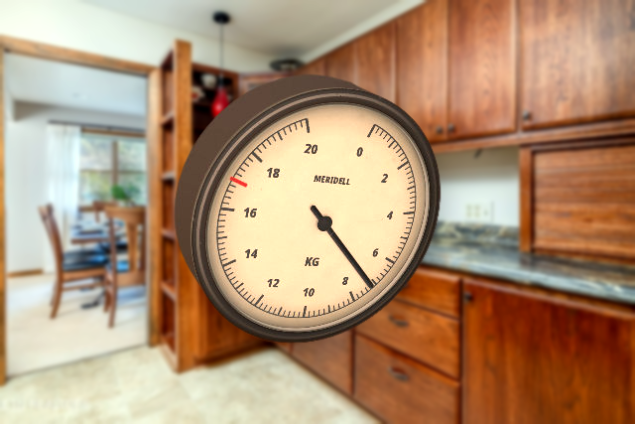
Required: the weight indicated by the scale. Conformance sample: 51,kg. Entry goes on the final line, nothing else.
7.2,kg
